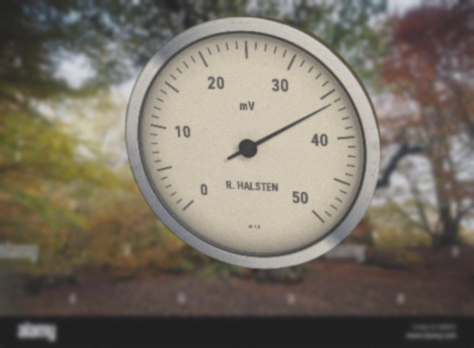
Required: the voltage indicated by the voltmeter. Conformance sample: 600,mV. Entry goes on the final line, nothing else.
36,mV
